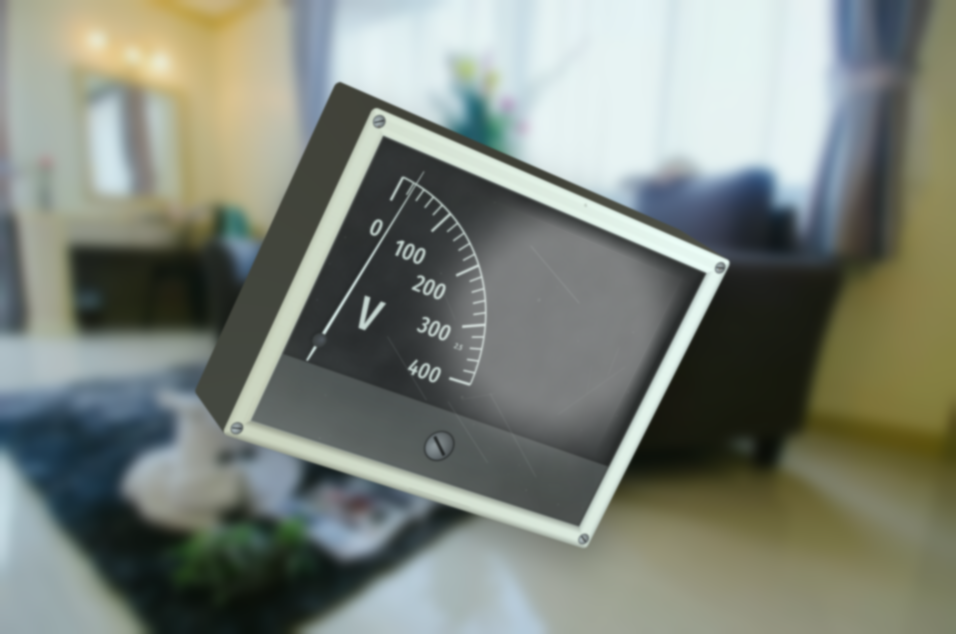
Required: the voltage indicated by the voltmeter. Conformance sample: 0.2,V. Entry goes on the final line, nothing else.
20,V
